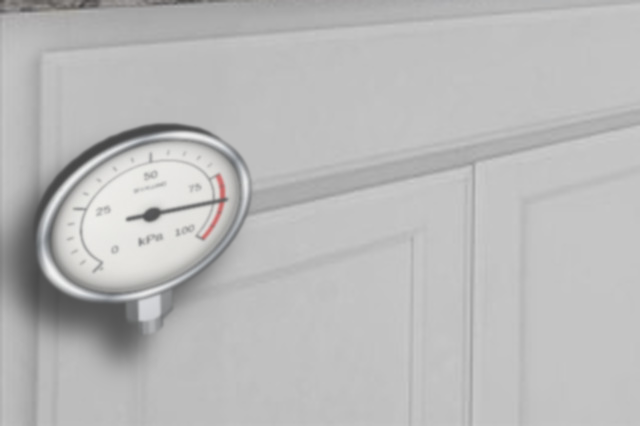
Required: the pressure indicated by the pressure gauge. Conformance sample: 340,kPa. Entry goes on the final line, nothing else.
85,kPa
